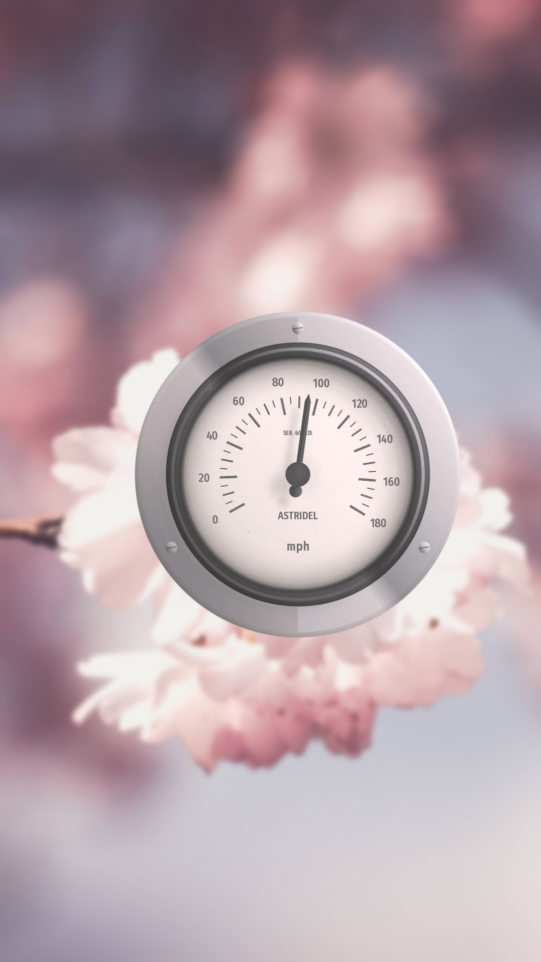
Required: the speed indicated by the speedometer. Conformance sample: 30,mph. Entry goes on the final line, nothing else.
95,mph
